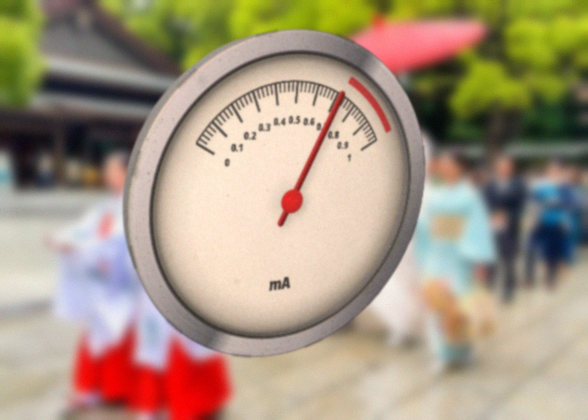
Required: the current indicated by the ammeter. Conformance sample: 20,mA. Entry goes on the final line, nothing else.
0.7,mA
